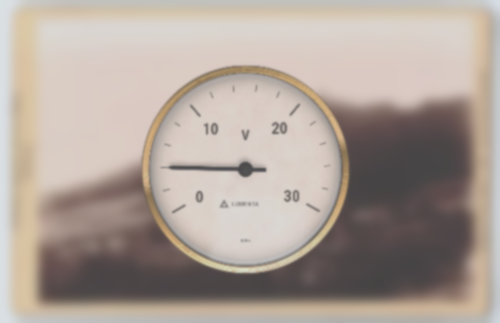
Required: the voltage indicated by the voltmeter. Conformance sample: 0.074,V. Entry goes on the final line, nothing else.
4,V
